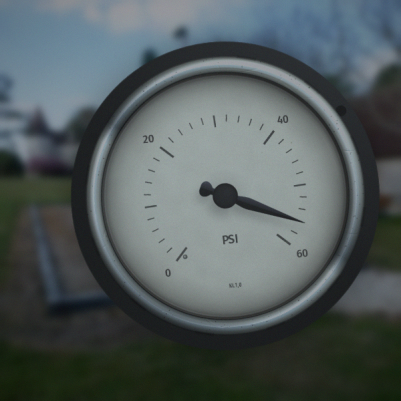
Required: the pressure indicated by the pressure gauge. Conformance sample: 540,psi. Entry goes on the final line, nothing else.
56,psi
